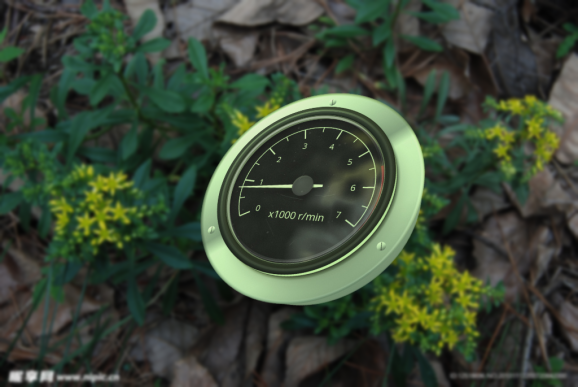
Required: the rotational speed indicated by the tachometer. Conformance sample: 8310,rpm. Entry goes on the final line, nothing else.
750,rpm
